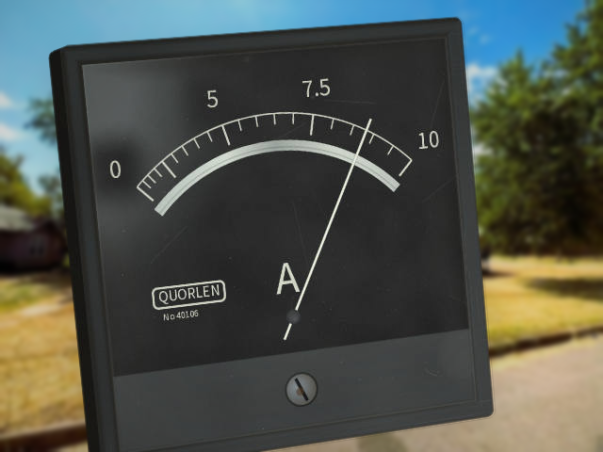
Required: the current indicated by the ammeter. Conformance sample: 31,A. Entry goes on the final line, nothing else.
8.75,A
